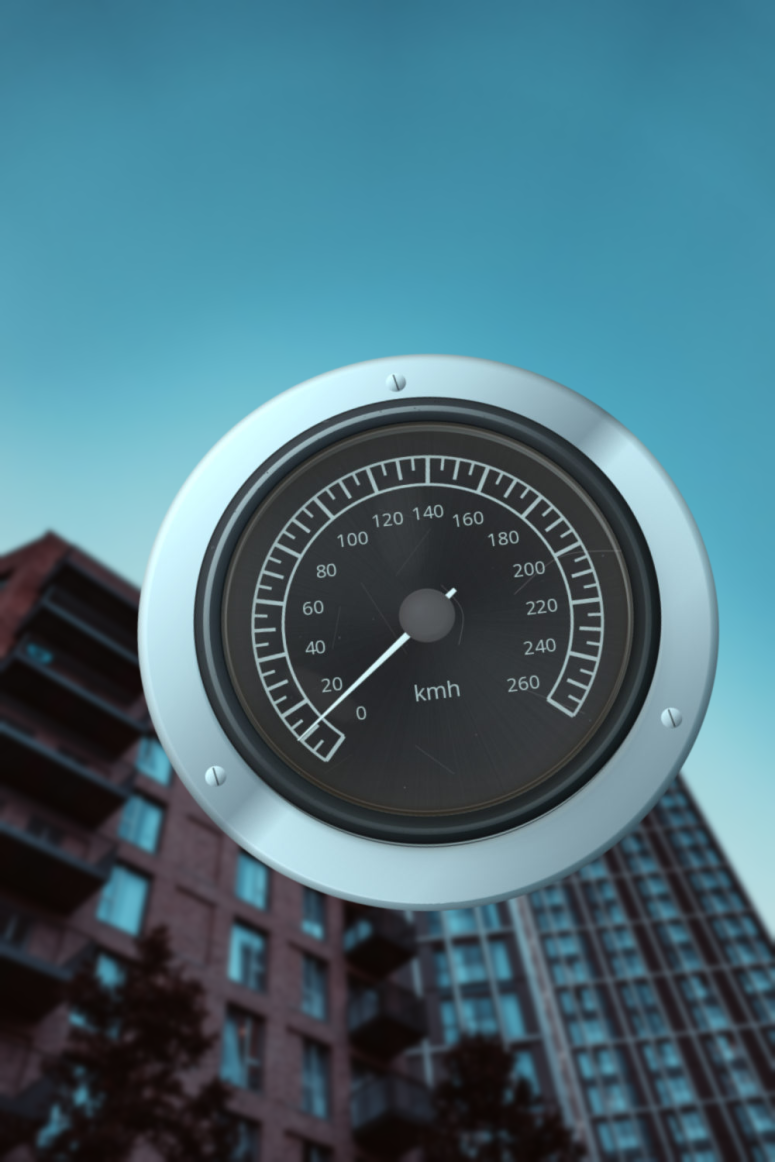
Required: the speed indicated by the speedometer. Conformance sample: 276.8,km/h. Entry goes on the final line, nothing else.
10,km/h
